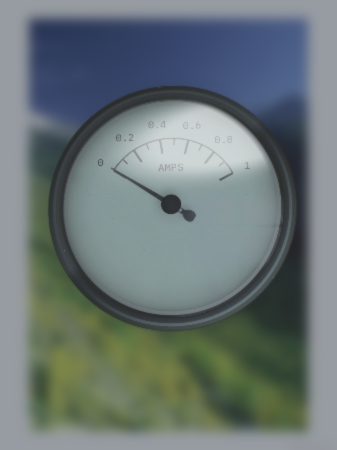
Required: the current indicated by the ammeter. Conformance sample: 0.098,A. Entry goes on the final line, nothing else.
0,A
